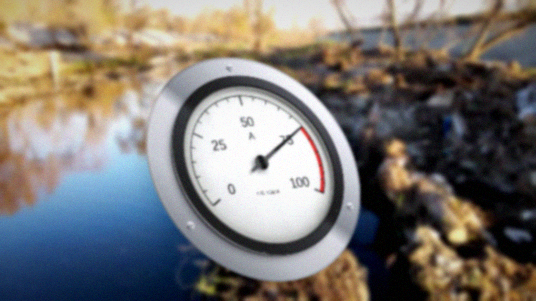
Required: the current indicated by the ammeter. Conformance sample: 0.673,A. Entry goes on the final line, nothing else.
75,A
